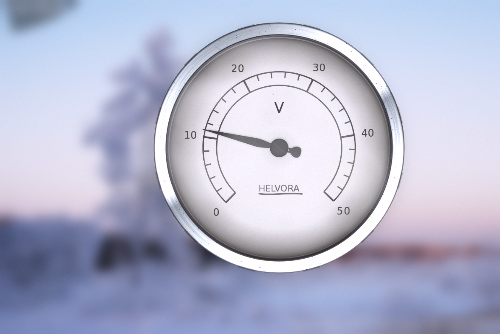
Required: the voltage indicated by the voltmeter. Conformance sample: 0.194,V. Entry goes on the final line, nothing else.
11,V
